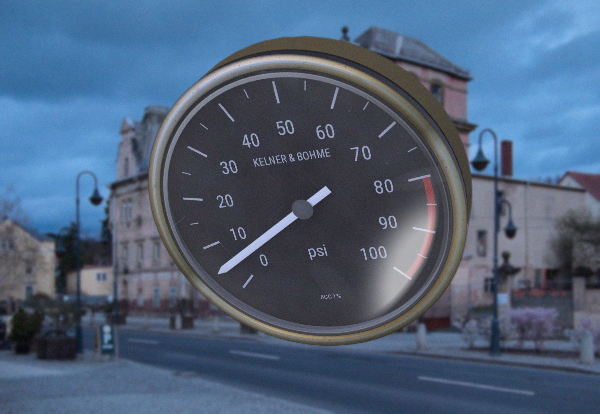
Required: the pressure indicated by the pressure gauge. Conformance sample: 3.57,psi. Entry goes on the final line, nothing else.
5,psi
